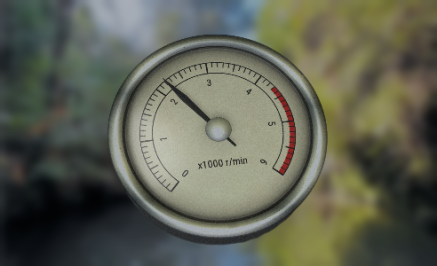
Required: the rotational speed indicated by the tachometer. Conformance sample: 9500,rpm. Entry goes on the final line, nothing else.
2200,rpm
